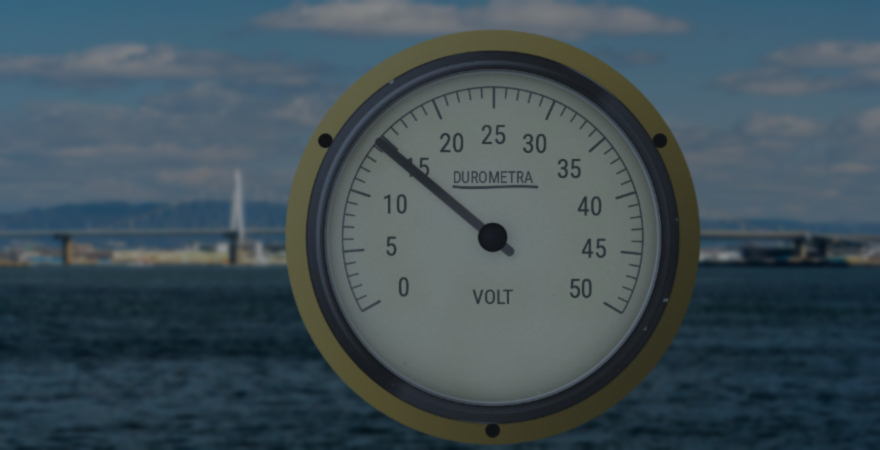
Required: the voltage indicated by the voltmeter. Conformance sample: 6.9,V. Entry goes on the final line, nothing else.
14.5,V
